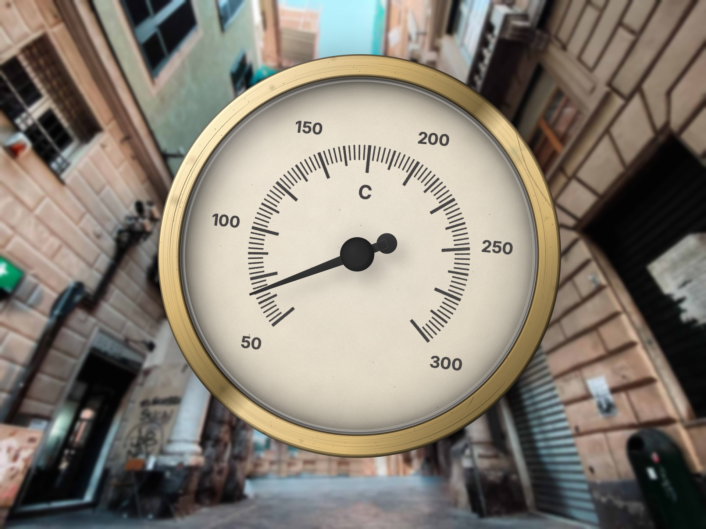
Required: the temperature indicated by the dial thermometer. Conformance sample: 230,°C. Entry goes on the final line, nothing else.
67.5,°C
